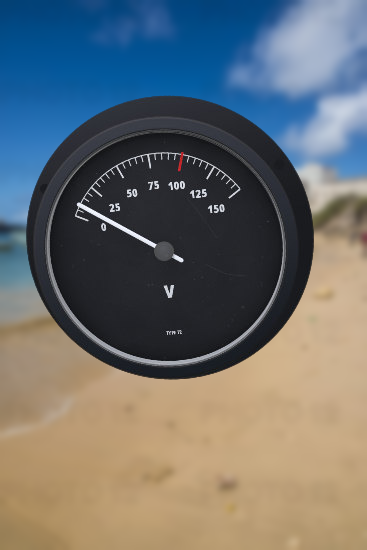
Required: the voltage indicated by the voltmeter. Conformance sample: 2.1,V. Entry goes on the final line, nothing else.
10,V
